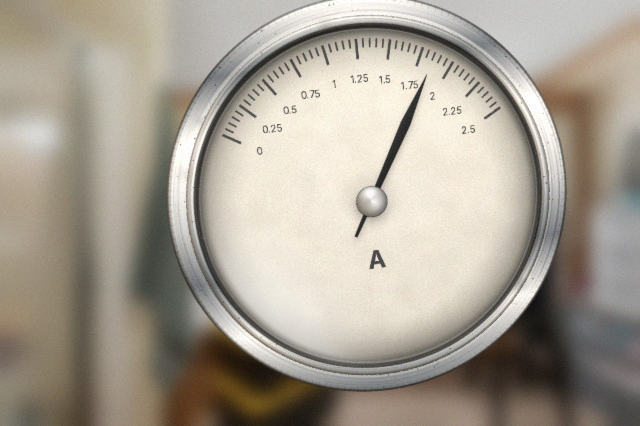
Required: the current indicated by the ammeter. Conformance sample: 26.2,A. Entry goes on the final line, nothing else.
1.85,A
